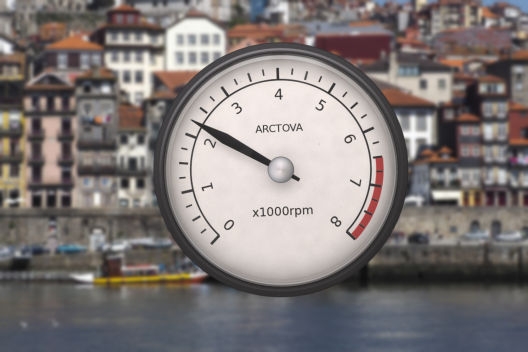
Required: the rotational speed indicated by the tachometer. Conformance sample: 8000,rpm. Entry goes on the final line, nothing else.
2250,rpm
